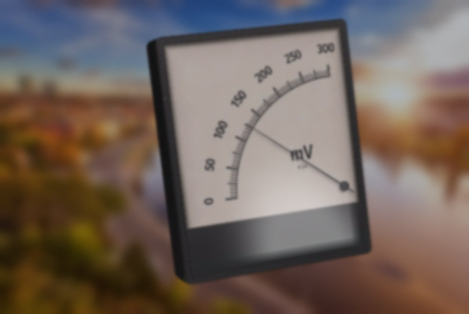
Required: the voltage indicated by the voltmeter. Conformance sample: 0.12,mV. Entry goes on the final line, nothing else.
125,mV
